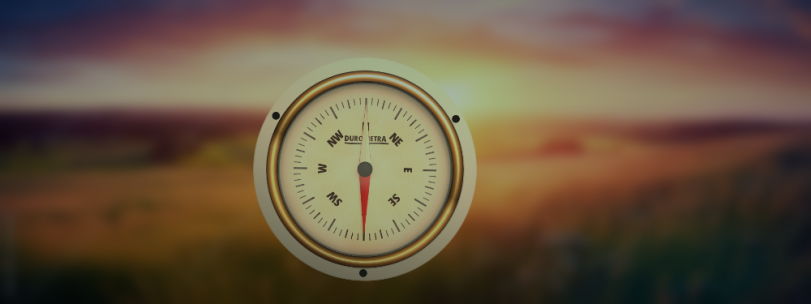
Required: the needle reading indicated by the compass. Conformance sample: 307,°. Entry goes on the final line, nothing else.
180,°
